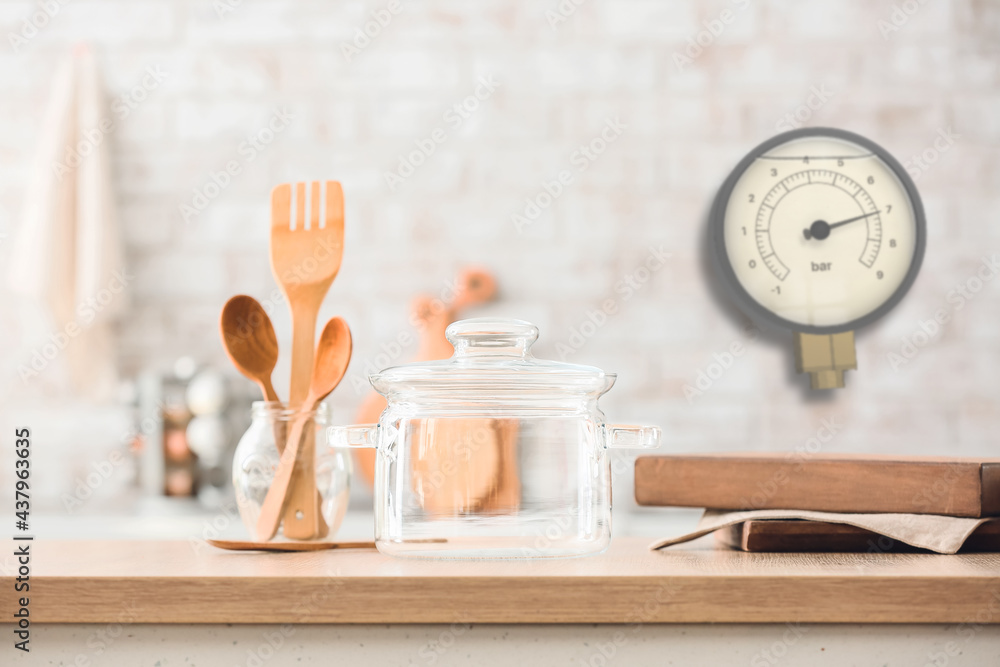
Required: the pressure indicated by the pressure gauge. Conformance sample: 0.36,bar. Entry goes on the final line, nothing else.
7,bar
